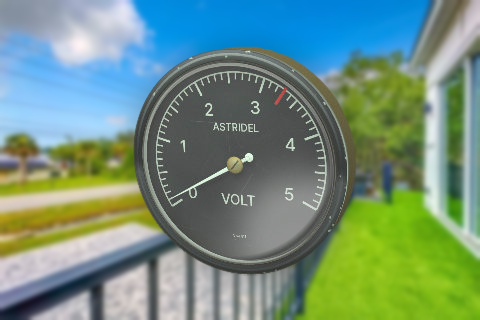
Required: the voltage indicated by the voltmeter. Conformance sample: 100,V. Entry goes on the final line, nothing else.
0.1,V
